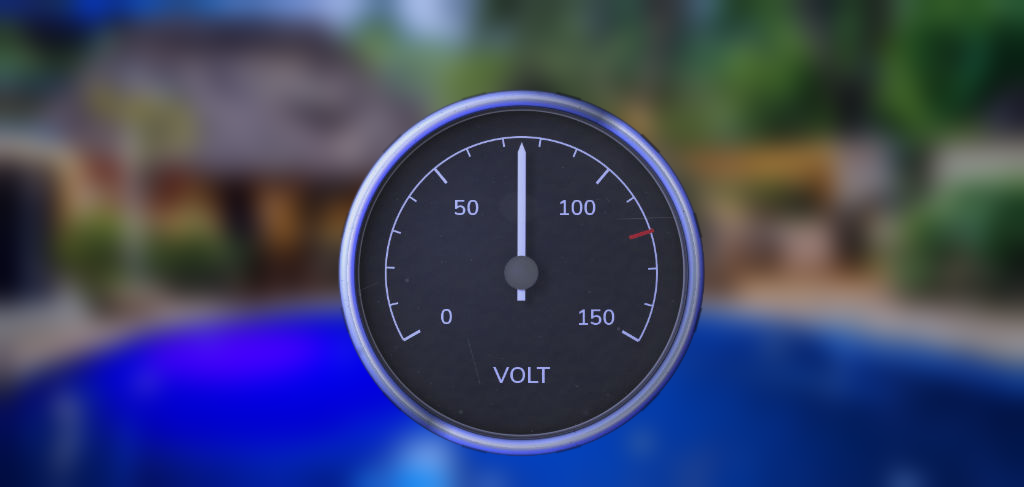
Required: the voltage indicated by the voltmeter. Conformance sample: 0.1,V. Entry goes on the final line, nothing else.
75,V
